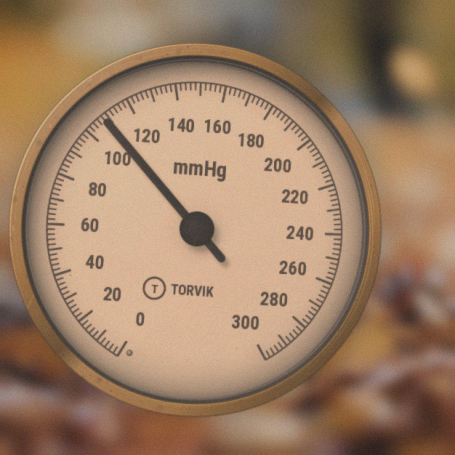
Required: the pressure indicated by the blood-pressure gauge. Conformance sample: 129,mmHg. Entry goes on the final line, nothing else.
108,mmHg
